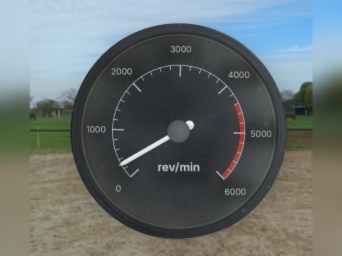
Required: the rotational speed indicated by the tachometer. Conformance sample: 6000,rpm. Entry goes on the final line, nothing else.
300,rpm
